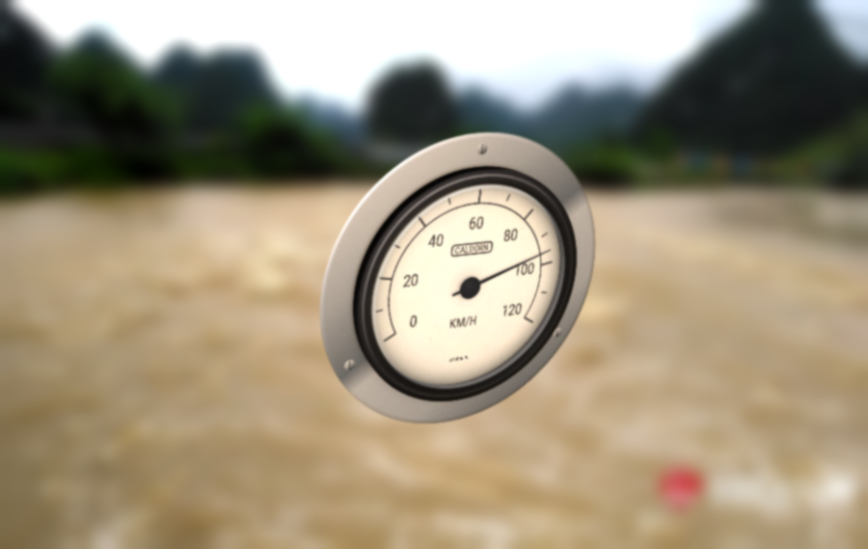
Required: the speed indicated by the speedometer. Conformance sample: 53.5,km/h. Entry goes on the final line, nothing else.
95,km/h
